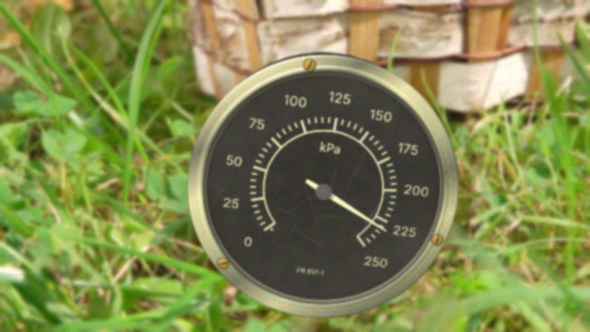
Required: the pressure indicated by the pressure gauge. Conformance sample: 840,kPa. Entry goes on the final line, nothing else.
230,kPa
